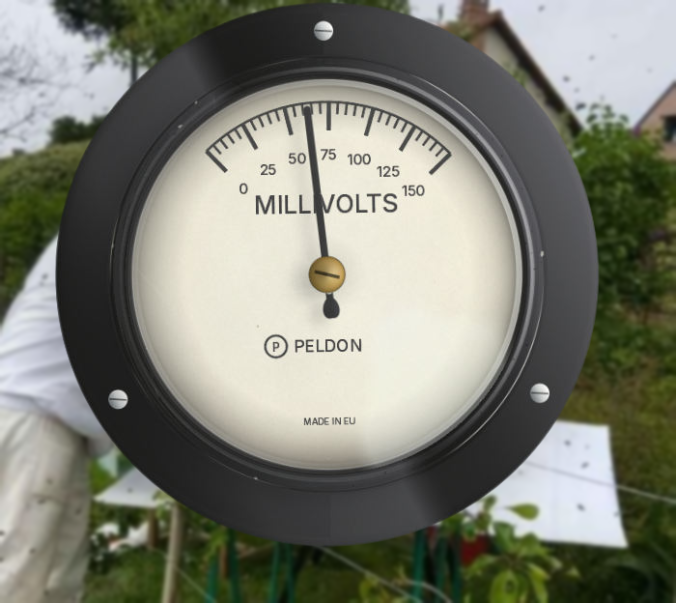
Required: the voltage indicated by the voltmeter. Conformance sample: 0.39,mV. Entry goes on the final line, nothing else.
62.5,mV
